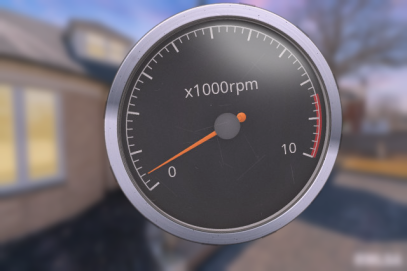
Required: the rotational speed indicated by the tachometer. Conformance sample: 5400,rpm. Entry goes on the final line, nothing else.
400,rpm
